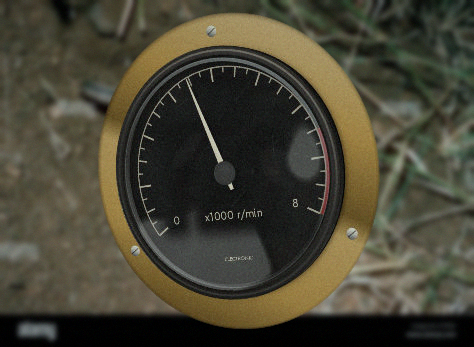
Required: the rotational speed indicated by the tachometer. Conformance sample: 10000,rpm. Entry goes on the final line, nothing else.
3500,rpm
